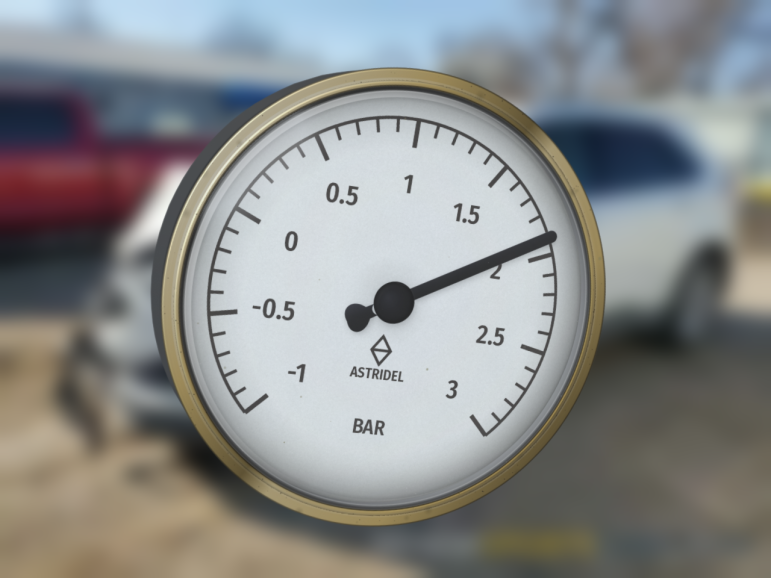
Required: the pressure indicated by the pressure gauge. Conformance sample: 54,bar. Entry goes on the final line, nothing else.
1.9,bar
